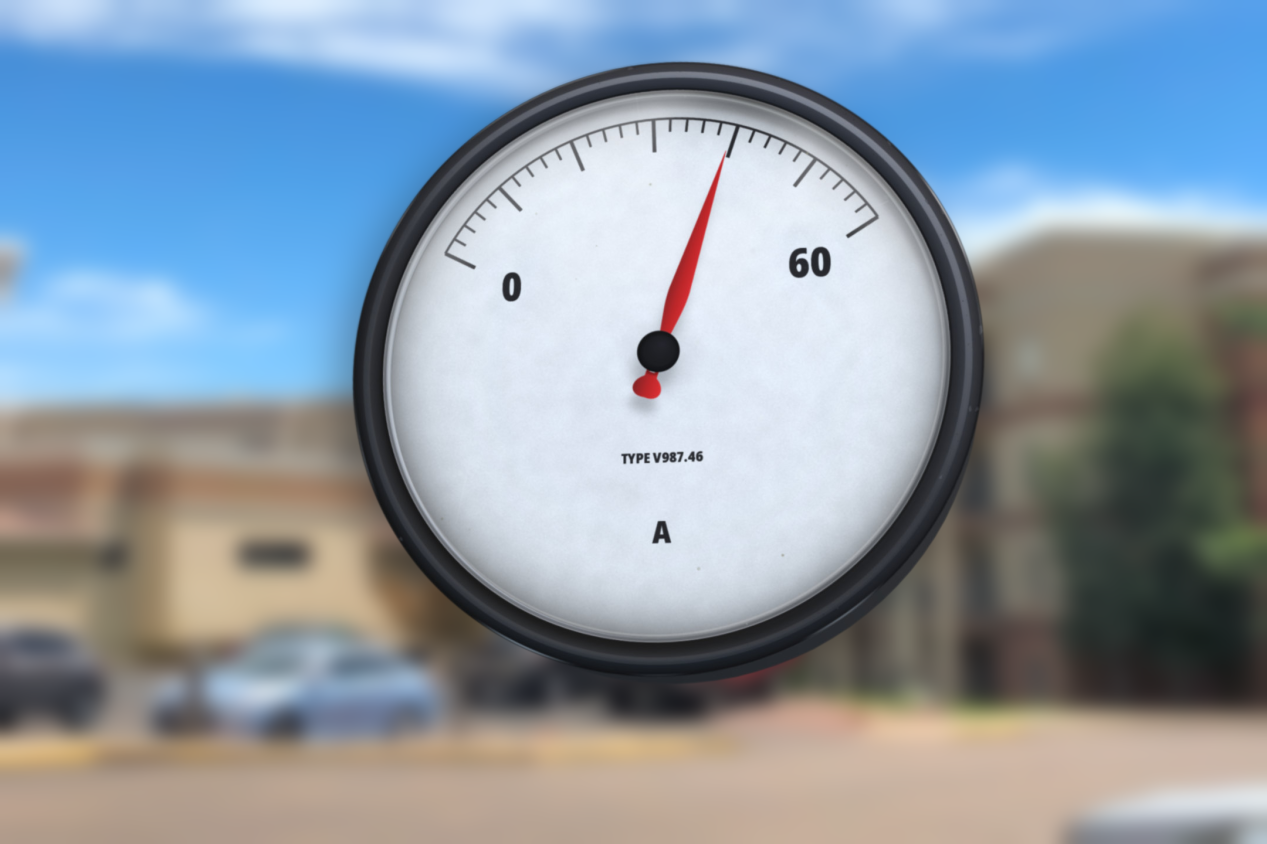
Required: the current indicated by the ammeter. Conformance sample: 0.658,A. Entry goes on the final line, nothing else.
40,A
